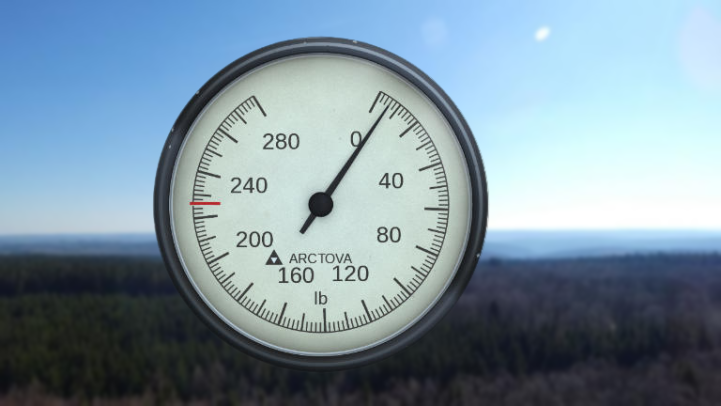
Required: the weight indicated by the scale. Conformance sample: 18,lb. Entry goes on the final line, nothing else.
6,lb
